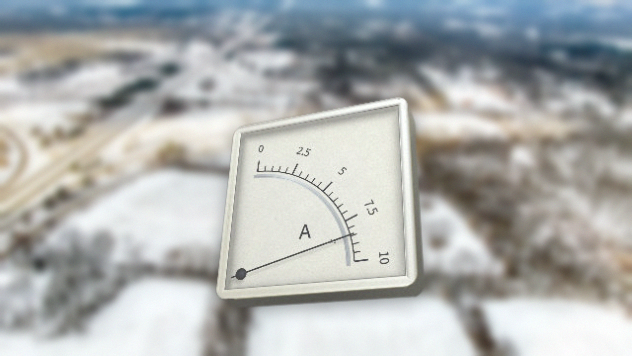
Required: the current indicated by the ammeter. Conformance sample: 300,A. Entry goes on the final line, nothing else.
8.5,A
